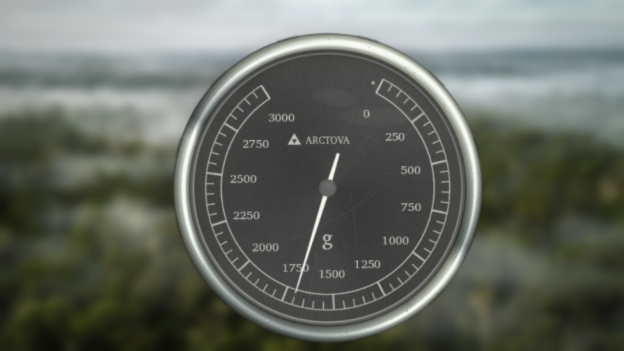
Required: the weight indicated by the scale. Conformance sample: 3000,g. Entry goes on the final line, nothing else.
1700,g
